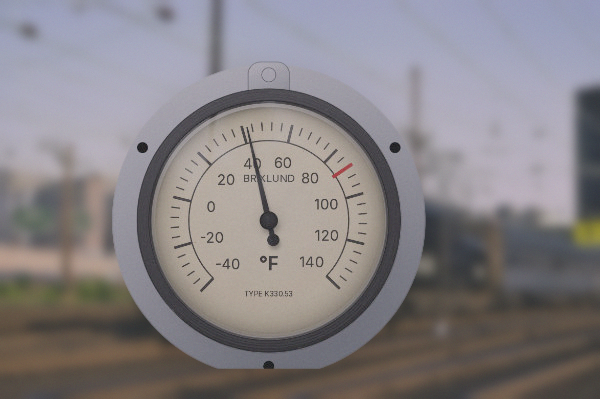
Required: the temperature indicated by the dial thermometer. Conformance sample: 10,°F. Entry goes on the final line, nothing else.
42,°F
